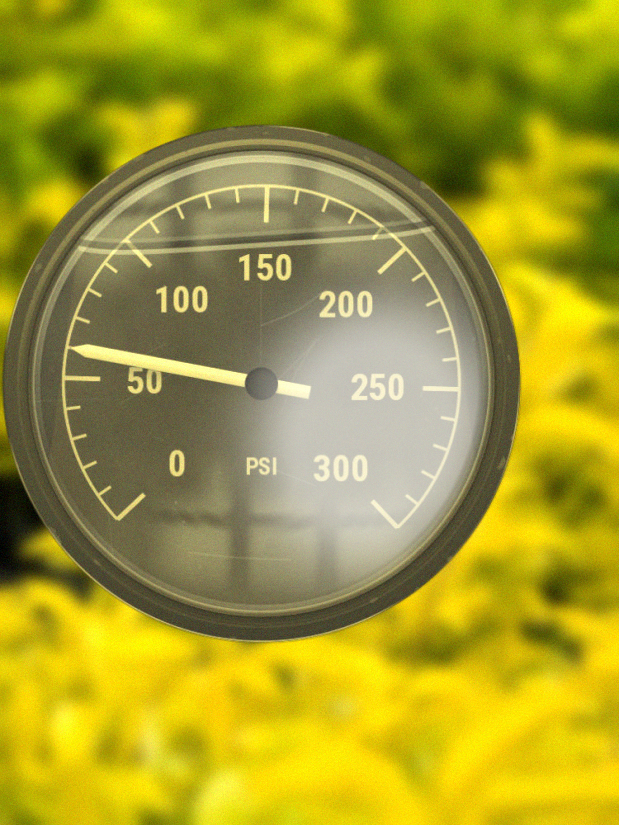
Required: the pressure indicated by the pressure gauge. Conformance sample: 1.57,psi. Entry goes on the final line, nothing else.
60,psi
